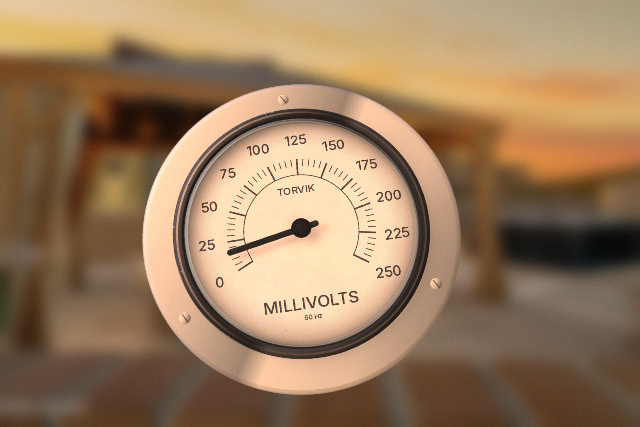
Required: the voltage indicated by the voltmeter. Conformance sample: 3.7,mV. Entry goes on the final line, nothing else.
15,mV
